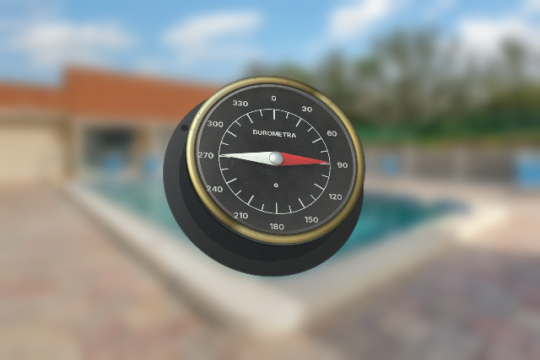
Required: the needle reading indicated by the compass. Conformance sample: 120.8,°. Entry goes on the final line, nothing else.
90,°
